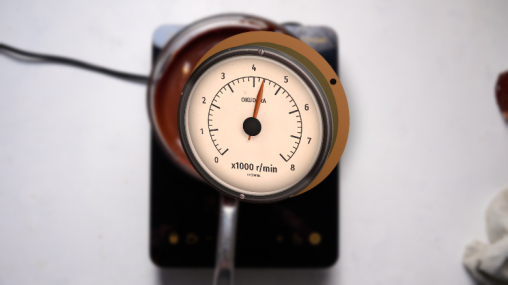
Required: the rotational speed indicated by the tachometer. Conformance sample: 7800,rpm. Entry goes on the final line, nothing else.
4400,rpm
